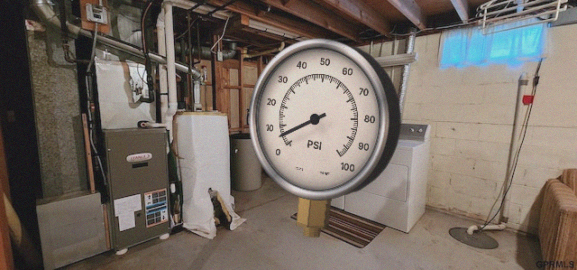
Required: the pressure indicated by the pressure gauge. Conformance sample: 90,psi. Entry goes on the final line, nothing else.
5,psi
